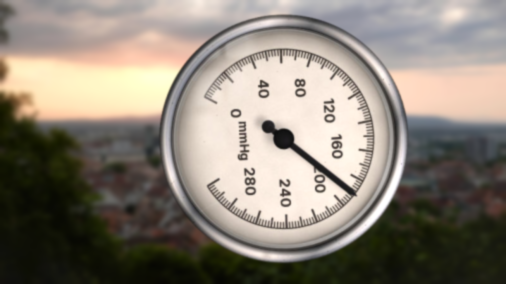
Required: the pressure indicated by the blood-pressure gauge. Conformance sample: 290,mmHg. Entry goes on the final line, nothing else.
190,mmHg
